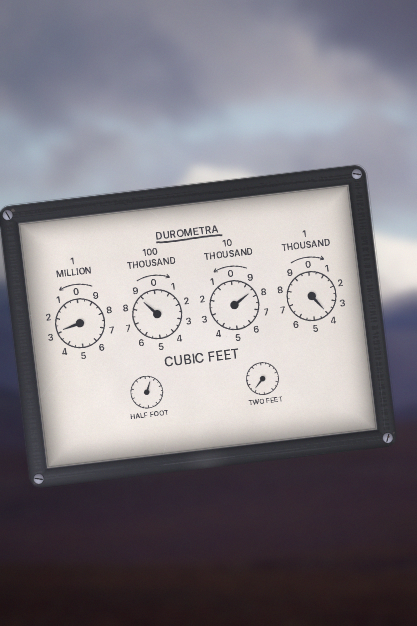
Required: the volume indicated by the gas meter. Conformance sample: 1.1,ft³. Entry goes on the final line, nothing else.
288400,ft³
